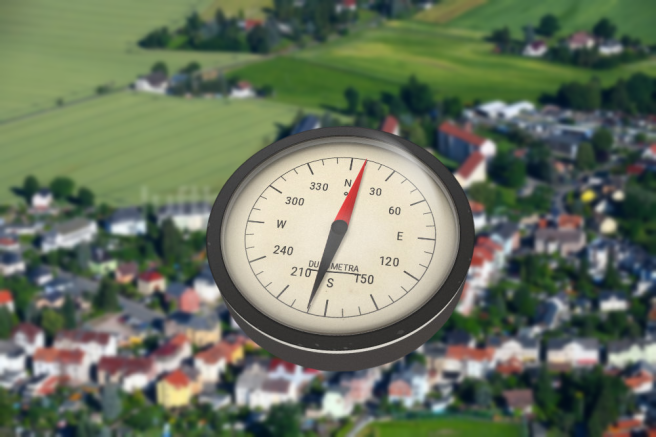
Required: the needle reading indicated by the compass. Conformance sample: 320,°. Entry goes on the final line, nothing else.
10,°
